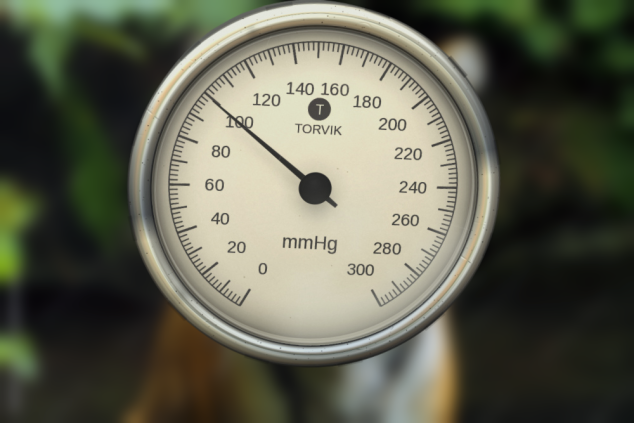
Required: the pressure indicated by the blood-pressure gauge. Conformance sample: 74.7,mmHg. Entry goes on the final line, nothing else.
100,mmHg
